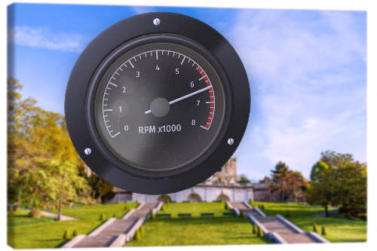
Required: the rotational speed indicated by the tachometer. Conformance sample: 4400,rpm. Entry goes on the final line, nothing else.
6400,rpm
